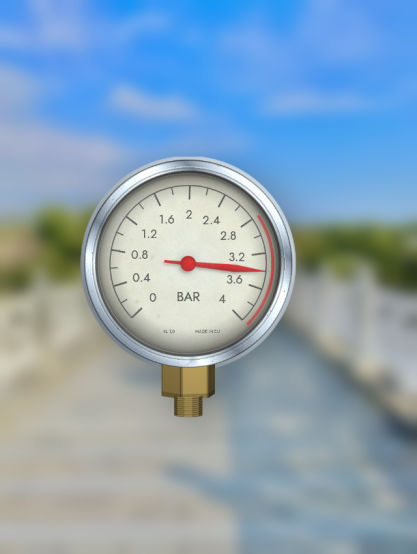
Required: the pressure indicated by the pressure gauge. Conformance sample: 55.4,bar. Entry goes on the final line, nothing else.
3.4,bar
